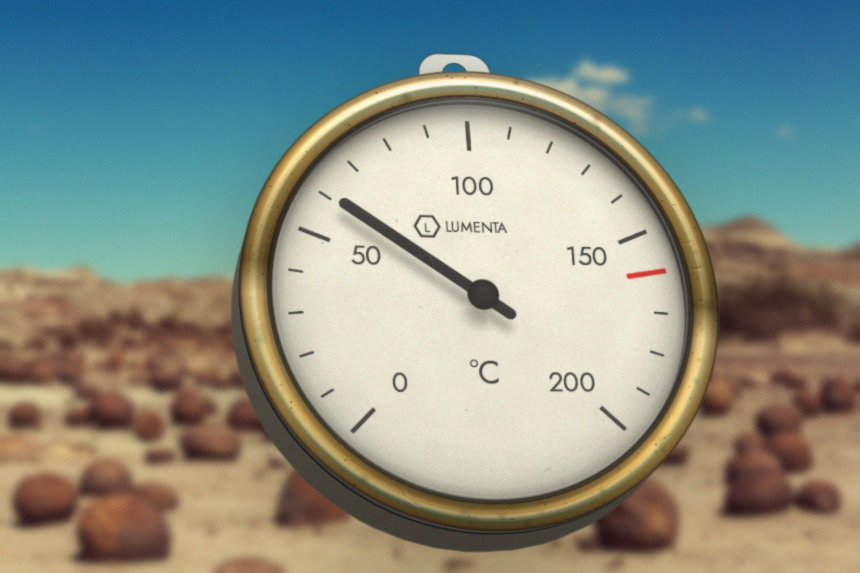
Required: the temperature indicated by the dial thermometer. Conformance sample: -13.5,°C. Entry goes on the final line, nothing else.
60,°C
